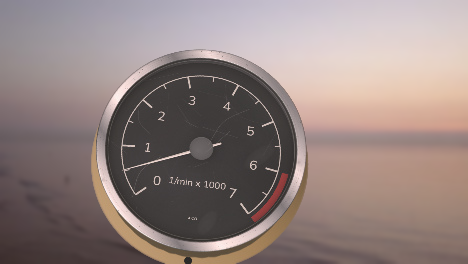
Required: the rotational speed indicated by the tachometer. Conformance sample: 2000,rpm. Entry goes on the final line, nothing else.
500,rpm
